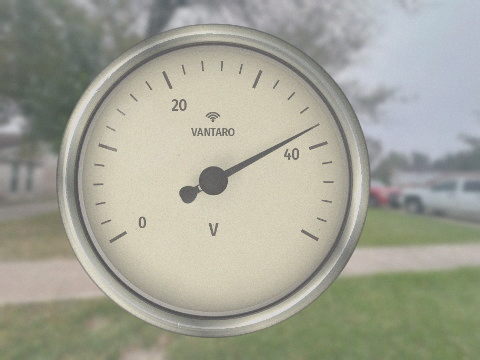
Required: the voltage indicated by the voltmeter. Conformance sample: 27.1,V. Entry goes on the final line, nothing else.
38,V
